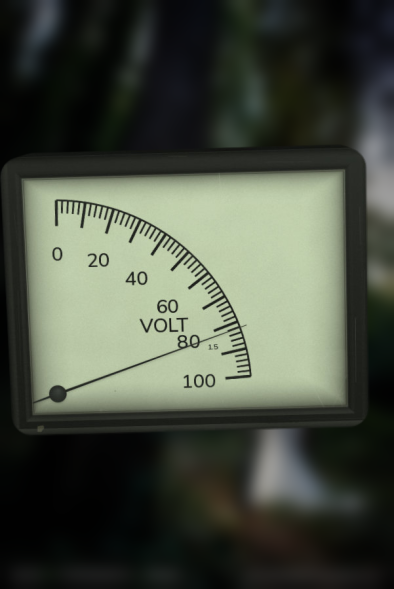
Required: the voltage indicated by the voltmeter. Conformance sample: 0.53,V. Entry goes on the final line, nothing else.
82,V
